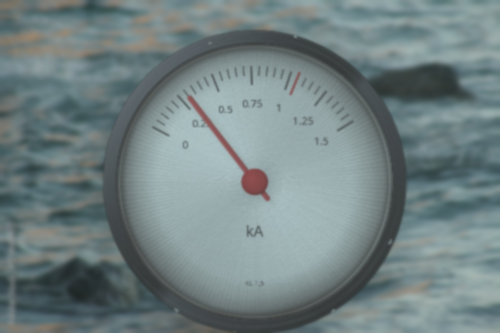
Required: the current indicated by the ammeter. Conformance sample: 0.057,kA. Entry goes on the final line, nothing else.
0.3,kA
